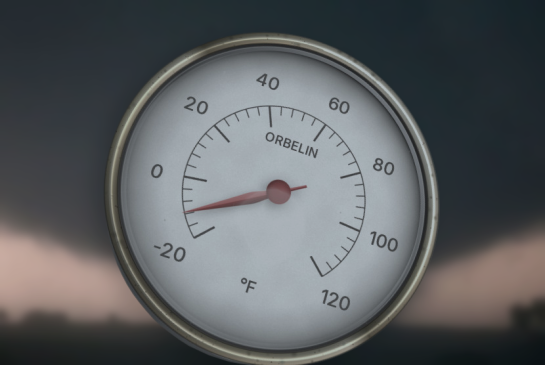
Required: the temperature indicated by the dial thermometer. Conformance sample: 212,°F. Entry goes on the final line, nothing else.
-12,°F
